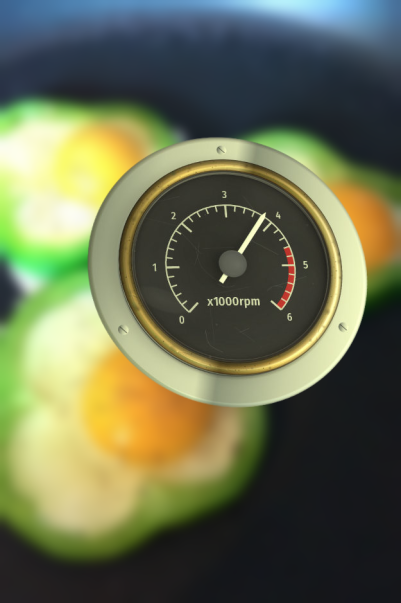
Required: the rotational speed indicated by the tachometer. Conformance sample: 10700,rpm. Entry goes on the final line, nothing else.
3800,rpm
